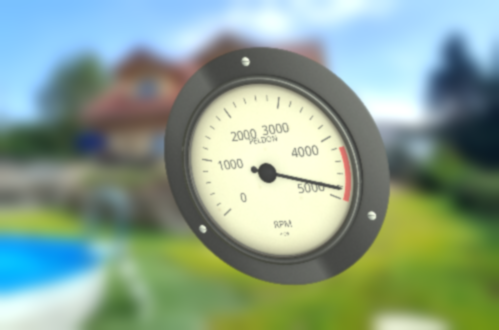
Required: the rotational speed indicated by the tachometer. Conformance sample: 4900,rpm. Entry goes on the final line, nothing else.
4800,rpm
